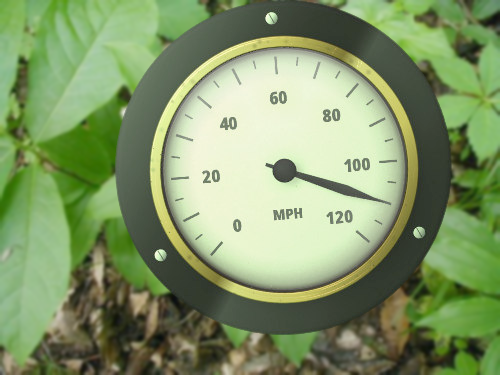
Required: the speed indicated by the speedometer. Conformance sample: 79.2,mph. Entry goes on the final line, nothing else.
110,mph
